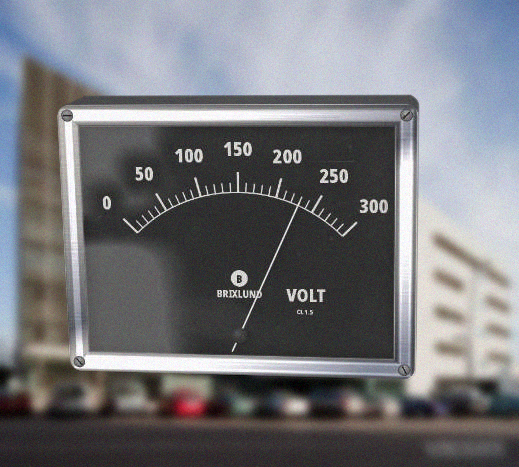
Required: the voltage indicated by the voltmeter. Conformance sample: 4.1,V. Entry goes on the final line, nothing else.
230,V
